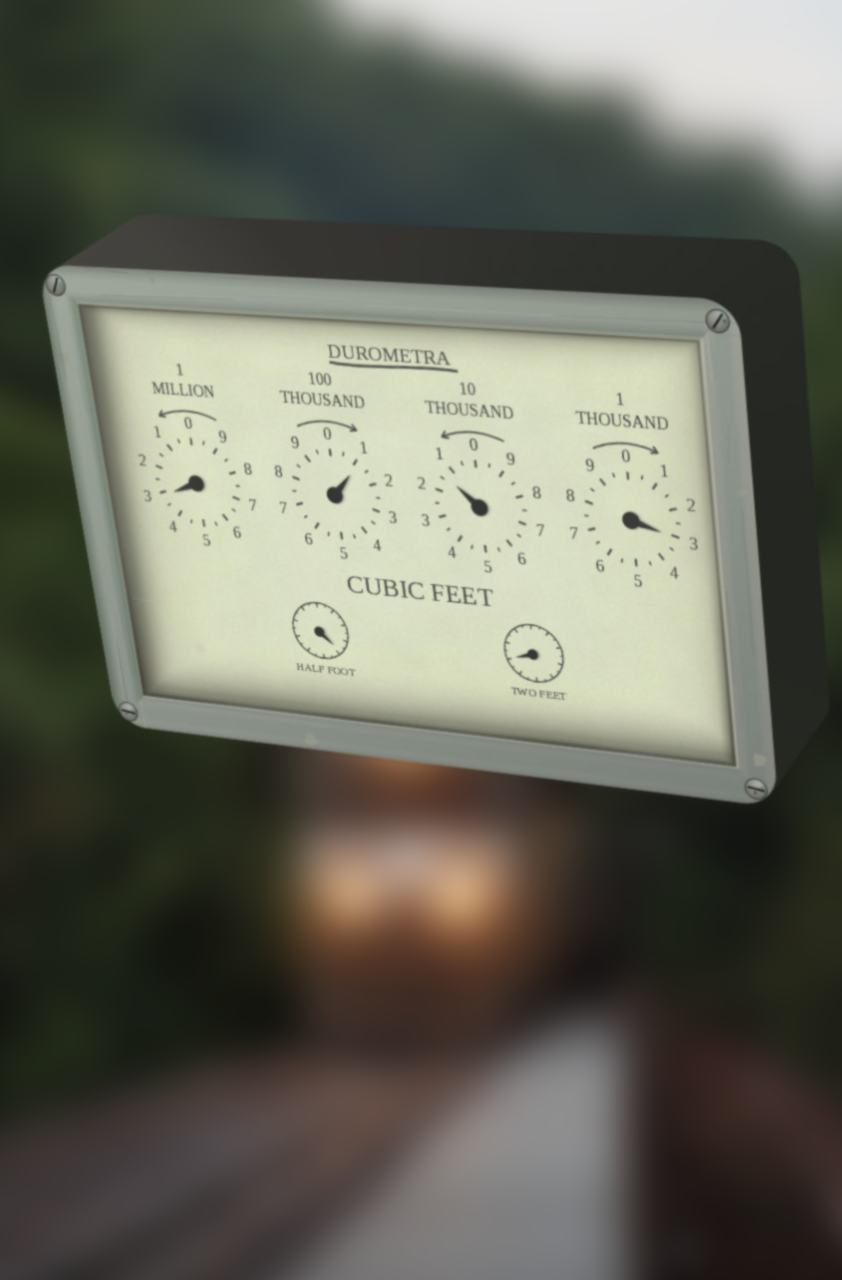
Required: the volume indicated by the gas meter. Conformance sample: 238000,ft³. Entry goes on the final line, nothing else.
311300,ft³
